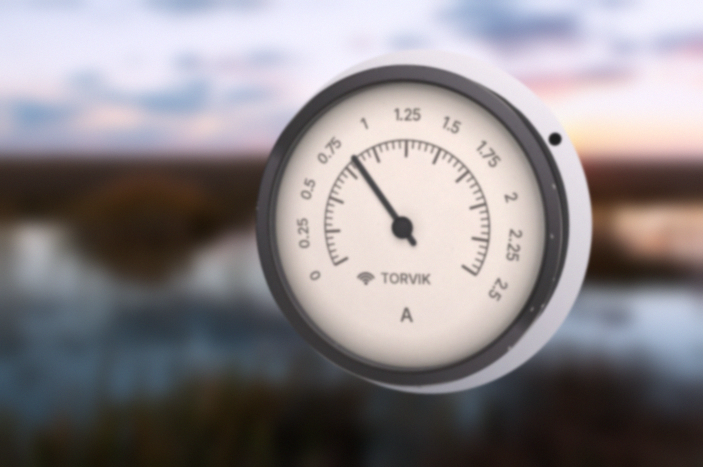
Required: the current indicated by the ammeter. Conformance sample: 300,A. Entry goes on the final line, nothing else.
0.85,A
